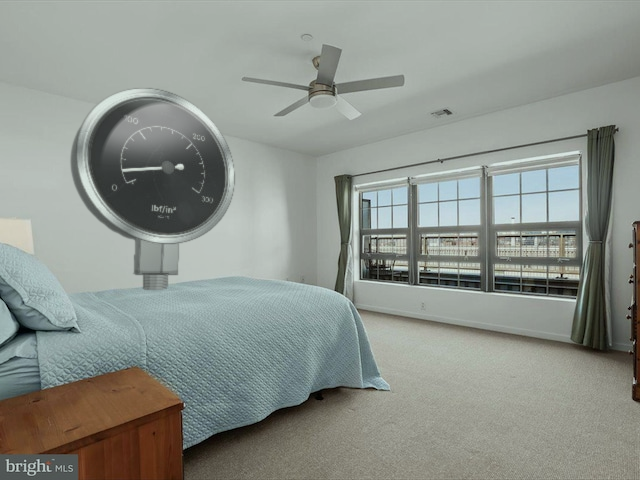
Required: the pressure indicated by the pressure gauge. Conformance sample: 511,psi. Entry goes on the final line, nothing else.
20,psi
